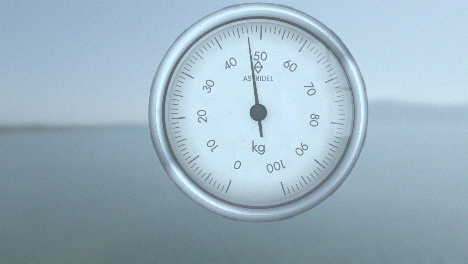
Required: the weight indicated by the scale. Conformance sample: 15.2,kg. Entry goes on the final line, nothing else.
47,kg
